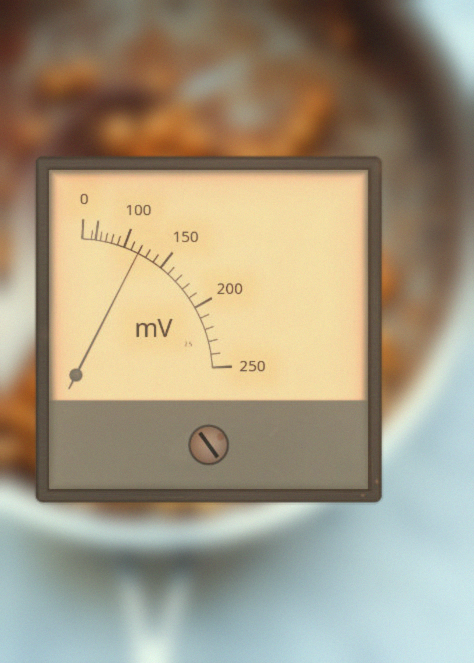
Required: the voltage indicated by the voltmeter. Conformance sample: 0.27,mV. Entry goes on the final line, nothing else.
120,mV
